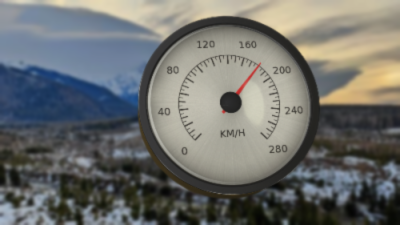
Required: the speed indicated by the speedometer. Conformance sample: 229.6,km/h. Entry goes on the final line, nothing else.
180,km/h
